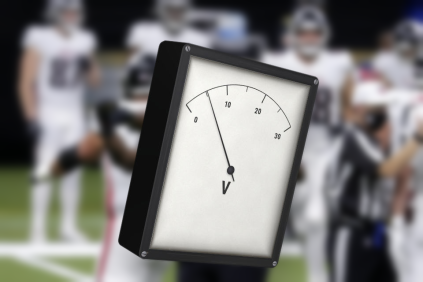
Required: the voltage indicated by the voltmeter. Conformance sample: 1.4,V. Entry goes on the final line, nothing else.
5,V
